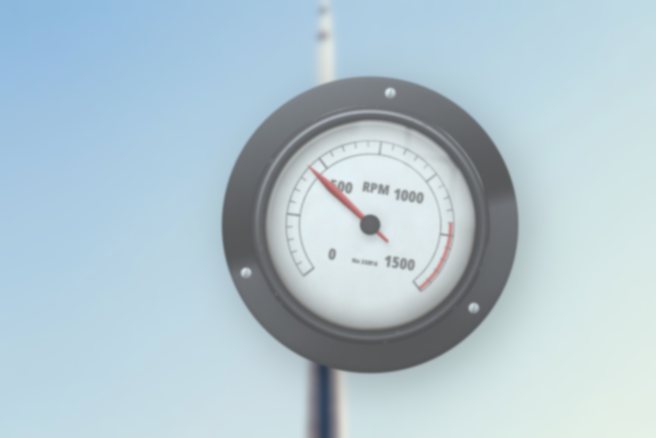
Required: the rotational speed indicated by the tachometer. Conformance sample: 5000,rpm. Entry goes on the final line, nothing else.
450,rpm
